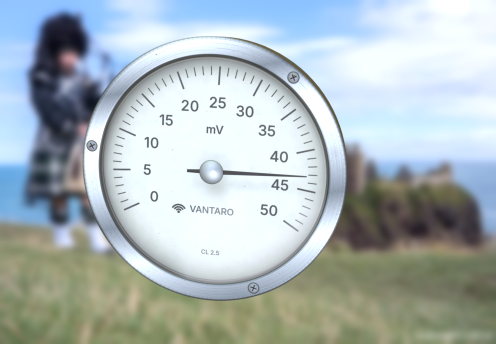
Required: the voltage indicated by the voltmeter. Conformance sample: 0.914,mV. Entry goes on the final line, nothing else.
43,mV
